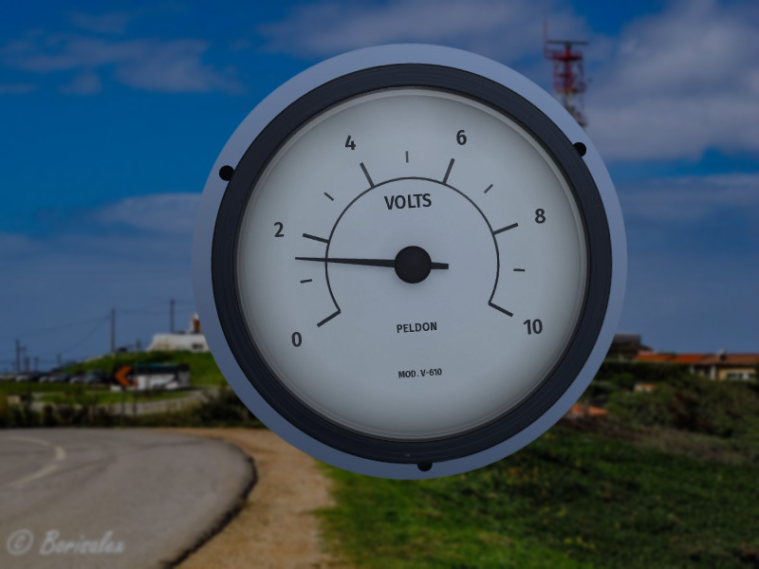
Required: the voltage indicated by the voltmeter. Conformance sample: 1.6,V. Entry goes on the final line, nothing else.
1.5,V
